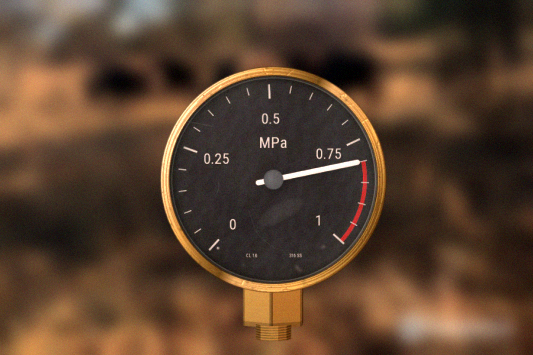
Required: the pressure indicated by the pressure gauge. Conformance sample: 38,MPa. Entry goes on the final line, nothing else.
0.8,MPa
